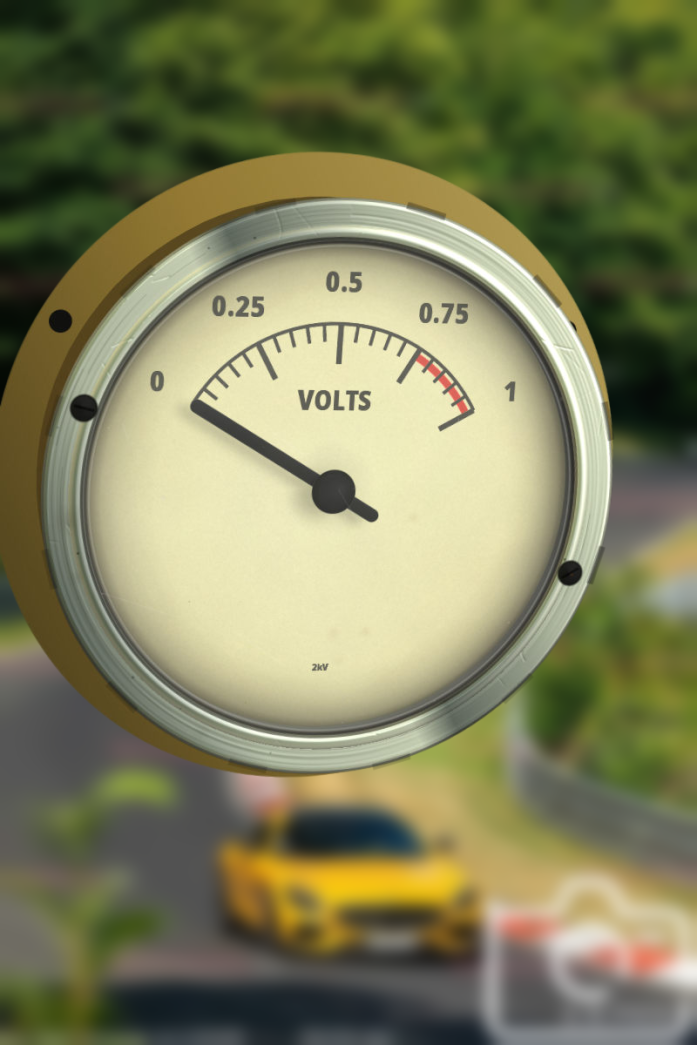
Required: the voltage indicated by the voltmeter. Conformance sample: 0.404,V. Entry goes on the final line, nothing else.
0,V
